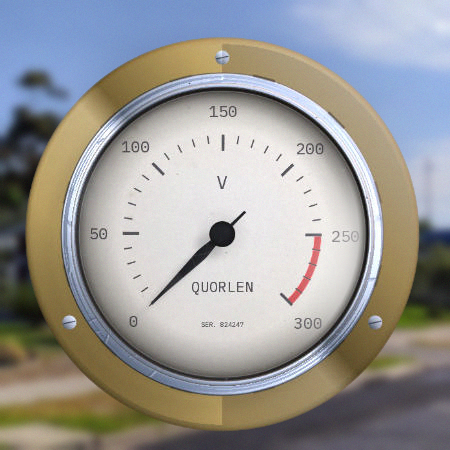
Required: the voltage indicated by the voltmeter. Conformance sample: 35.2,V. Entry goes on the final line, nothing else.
0,V
